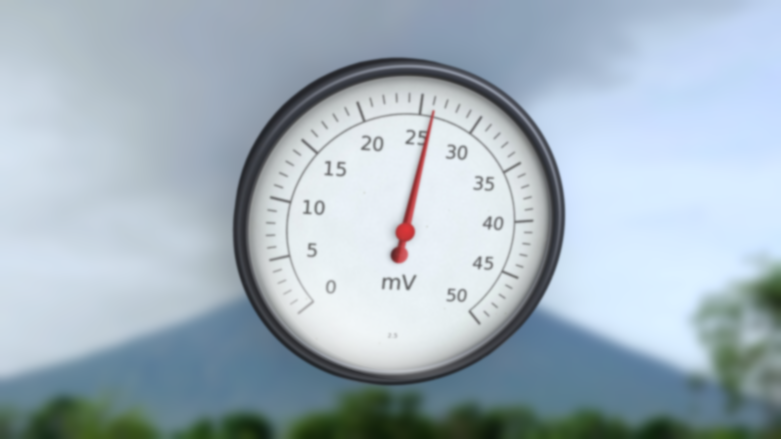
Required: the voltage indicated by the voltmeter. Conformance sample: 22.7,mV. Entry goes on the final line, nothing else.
26,mV
